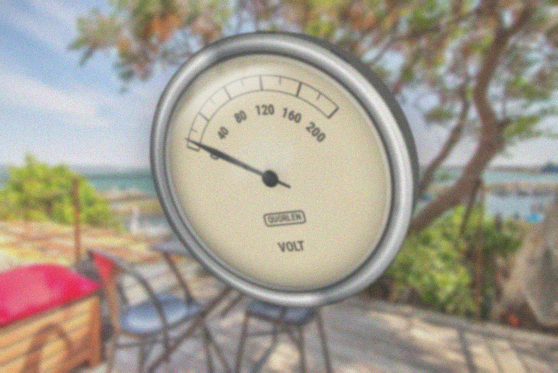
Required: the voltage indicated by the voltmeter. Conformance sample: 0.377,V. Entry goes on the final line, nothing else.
10,V
